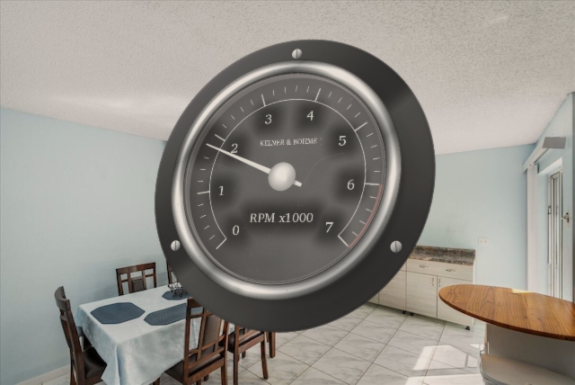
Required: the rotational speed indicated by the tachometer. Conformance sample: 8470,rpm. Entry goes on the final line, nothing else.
1800,rpm
